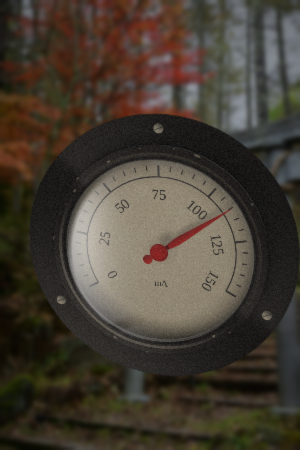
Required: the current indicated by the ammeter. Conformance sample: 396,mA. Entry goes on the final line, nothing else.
110,mA
